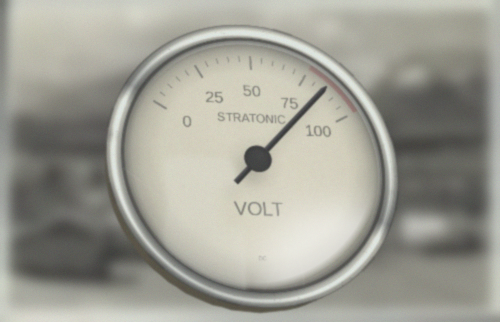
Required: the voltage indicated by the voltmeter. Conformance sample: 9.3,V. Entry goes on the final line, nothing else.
85,V
